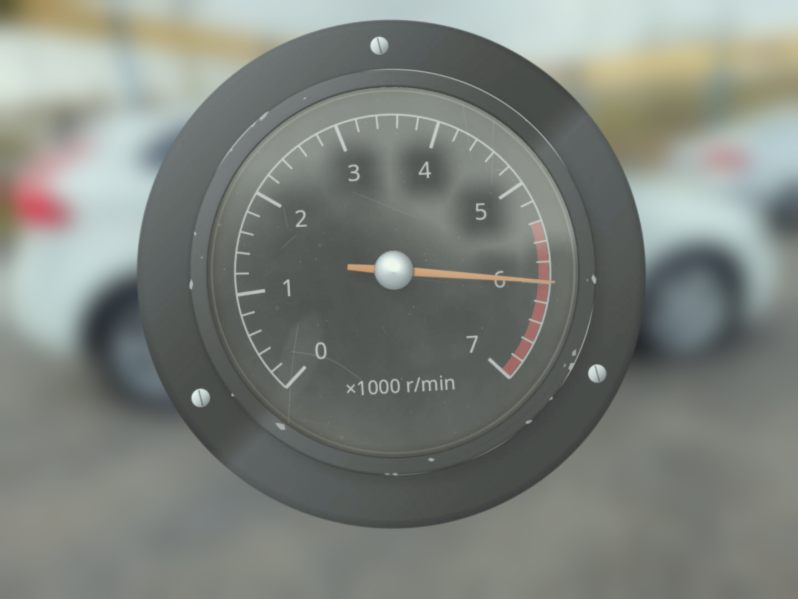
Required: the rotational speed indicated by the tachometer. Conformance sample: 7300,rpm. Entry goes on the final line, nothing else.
6000,rpm
